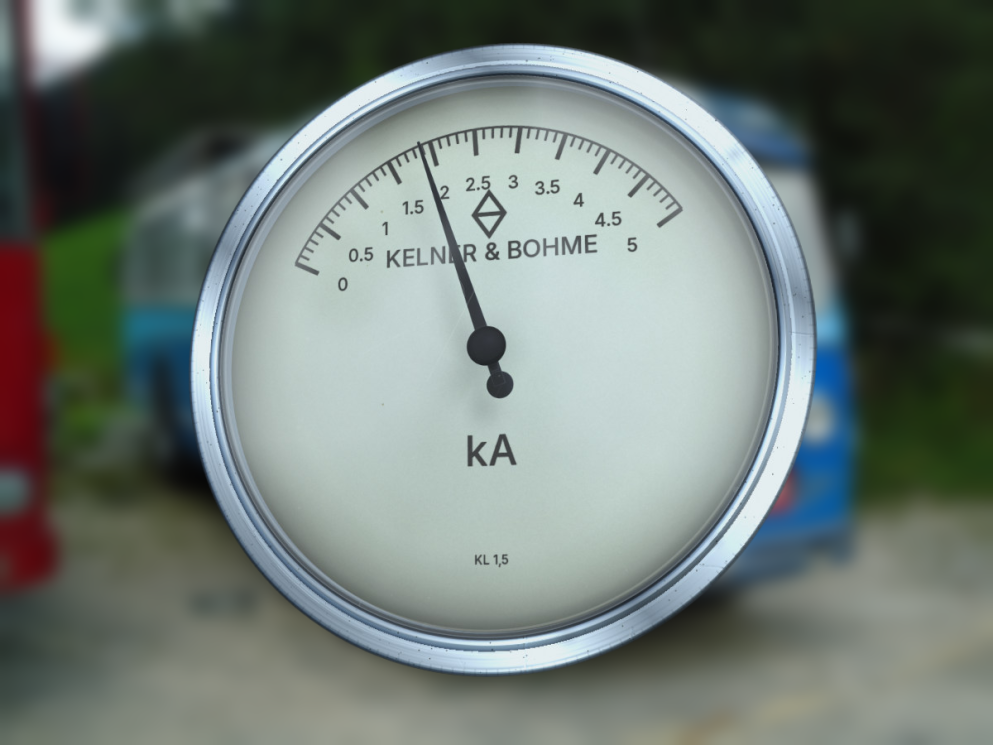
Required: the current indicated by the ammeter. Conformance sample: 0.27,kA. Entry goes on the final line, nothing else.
1.9,kA
